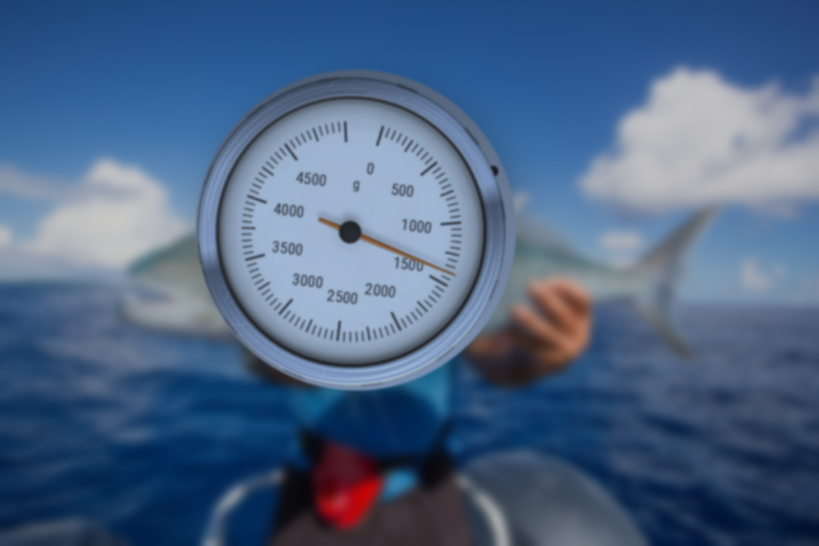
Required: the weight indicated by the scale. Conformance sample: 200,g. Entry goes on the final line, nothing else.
1400,g
